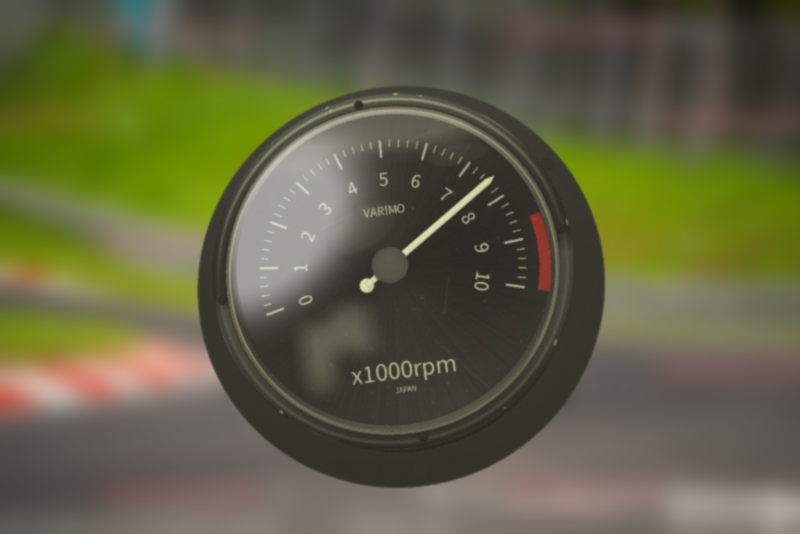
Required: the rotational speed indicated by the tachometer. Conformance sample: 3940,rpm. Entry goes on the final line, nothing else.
7600,rpm
